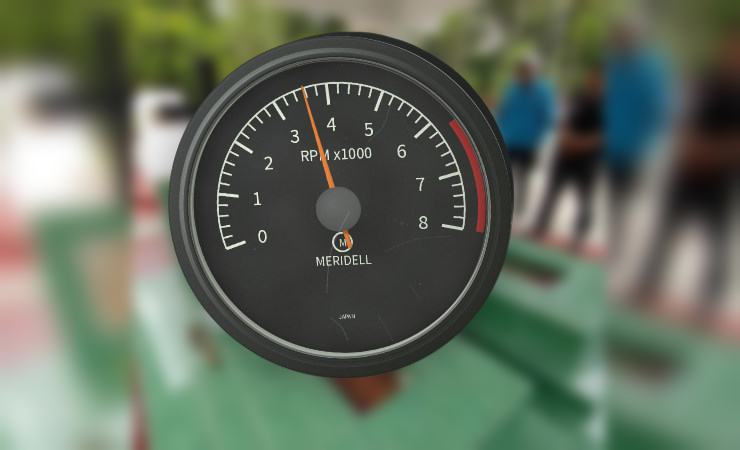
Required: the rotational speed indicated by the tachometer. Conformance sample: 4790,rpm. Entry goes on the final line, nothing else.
3600,rpm
